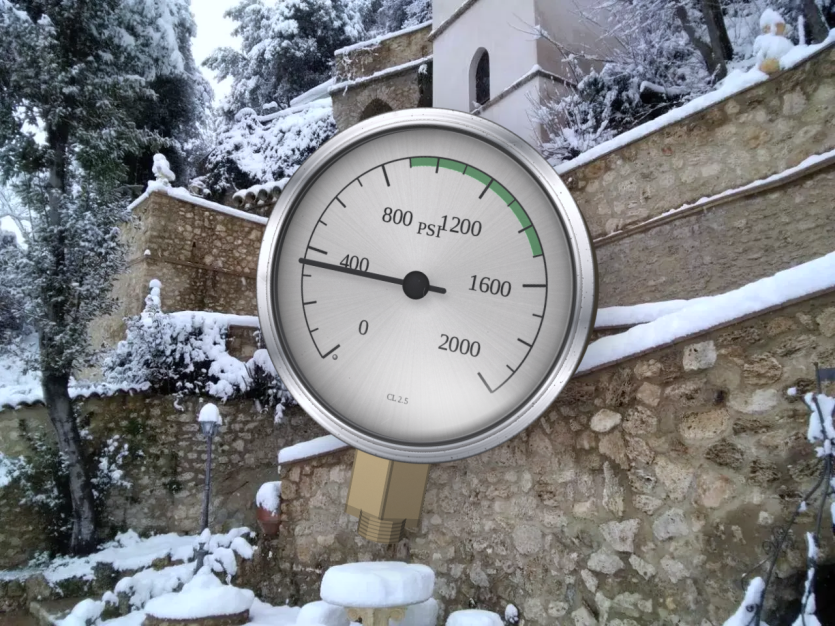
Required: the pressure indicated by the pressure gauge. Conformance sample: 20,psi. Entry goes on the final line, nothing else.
350,psi
